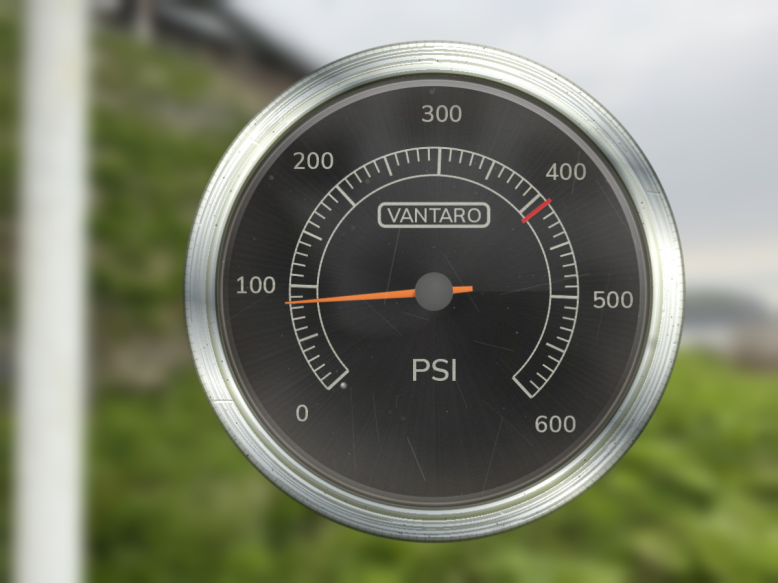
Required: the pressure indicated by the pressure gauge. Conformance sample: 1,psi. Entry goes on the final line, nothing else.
85,psi
